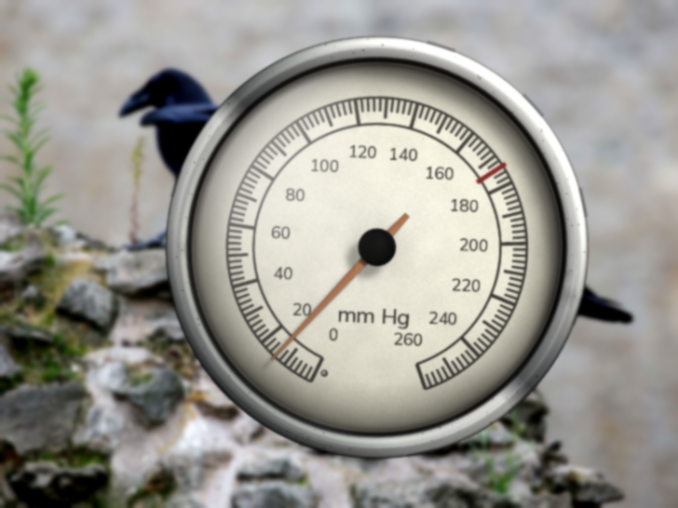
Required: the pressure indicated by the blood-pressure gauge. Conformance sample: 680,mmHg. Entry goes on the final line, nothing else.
14,mmHg
